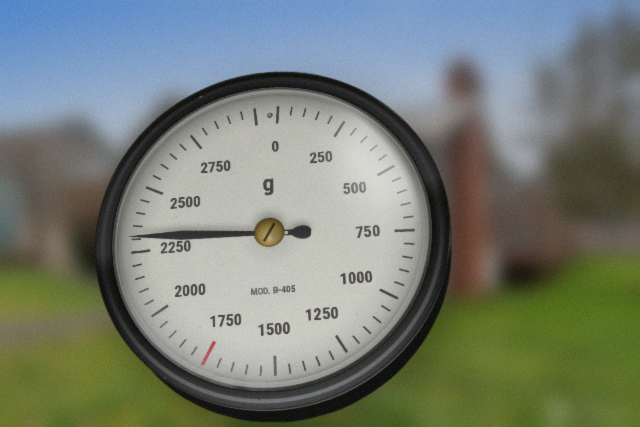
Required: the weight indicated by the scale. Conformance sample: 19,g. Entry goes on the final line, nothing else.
2300,g
